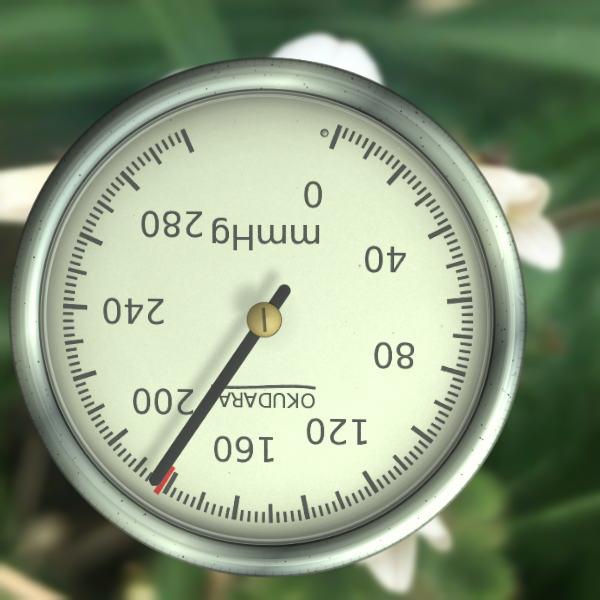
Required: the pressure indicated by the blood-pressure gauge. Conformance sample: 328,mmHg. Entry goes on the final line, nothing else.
184,mmHg
